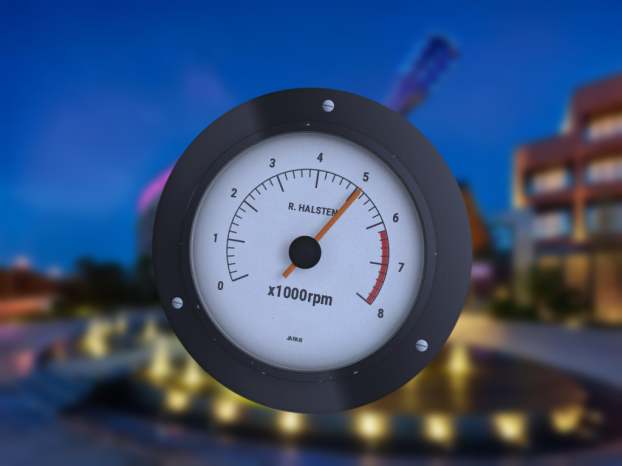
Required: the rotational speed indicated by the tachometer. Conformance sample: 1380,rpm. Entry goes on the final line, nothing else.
5100,rpm
